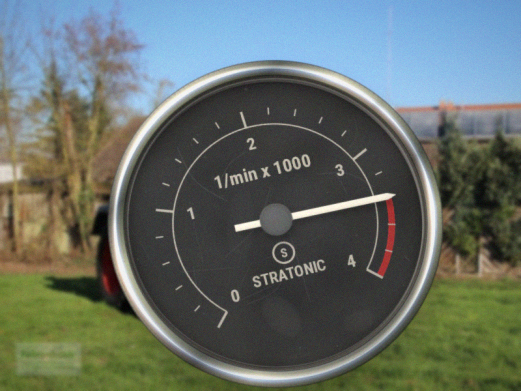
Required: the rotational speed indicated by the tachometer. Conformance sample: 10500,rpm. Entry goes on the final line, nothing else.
3400,rpm
